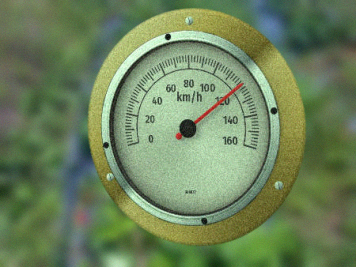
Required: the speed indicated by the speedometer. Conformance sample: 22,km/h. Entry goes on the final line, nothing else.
120,km/h
